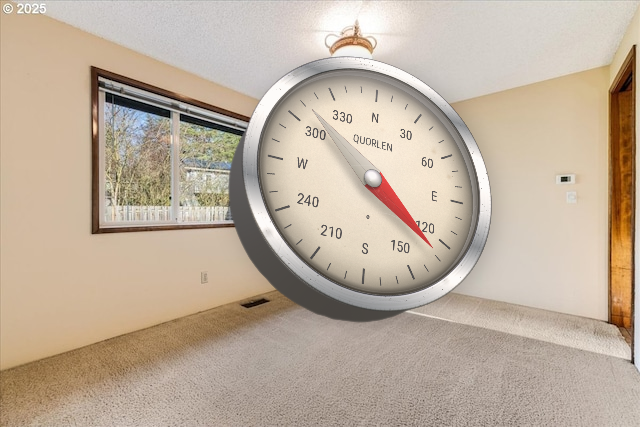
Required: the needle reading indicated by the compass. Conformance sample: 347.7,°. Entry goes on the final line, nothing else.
130,°
